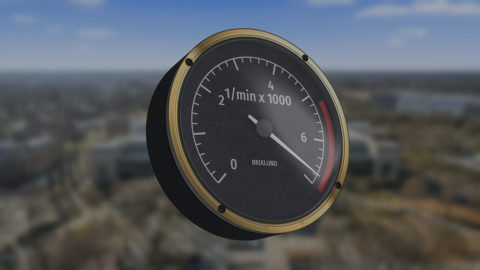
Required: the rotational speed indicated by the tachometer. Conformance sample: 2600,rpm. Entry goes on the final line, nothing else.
6800,rpm
